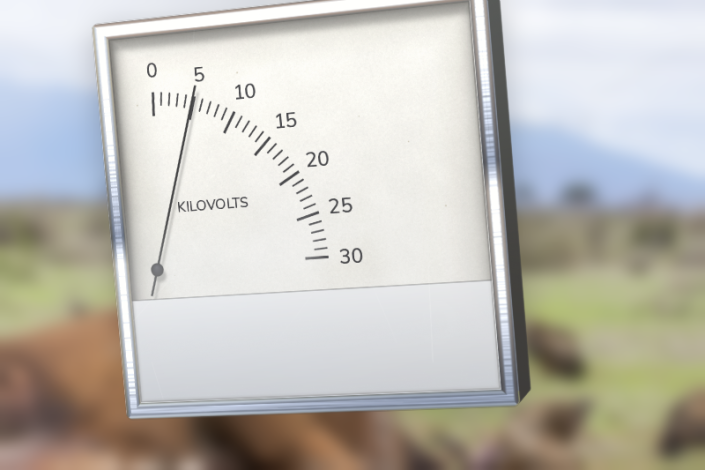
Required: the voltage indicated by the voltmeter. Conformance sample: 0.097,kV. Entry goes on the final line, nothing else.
5,kV
